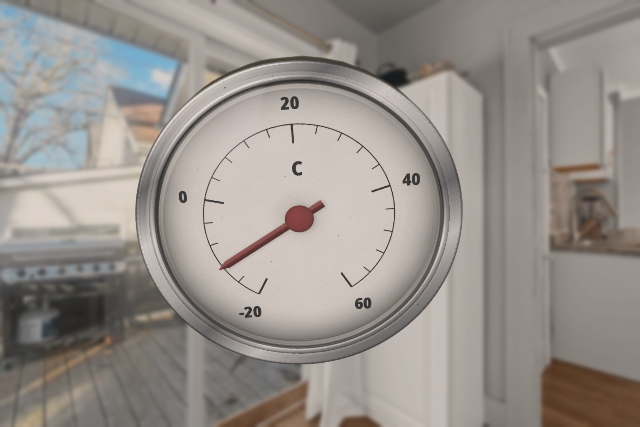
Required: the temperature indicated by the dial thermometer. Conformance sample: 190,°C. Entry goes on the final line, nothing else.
-12,°C
